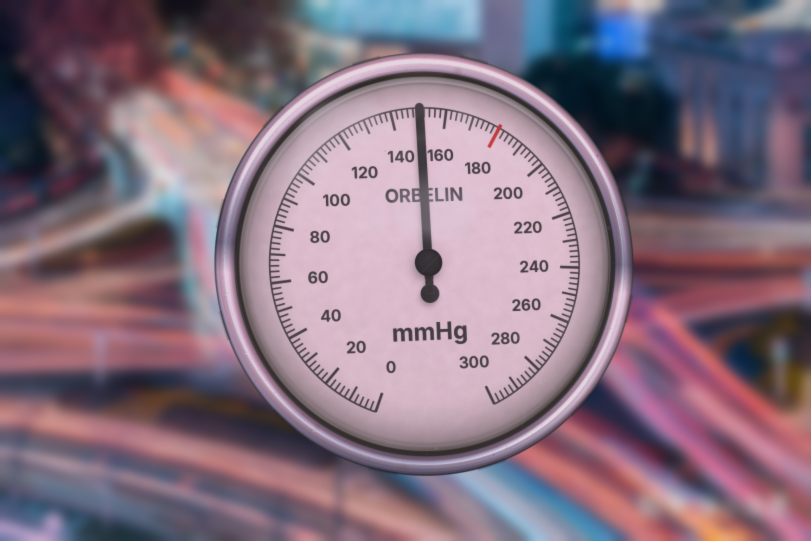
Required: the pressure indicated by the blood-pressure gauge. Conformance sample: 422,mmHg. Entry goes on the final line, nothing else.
150,mmHg
